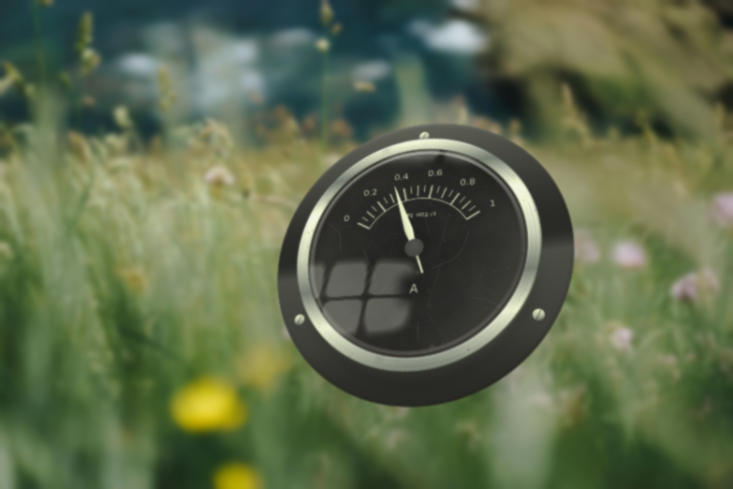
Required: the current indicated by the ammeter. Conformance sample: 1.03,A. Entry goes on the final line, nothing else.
0.35,A
